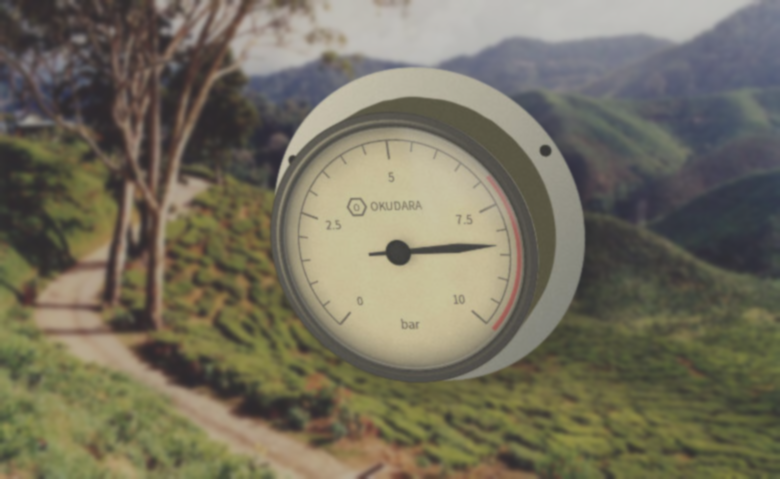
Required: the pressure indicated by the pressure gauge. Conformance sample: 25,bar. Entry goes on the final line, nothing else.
8.25,bar
